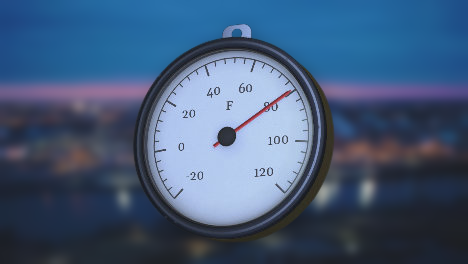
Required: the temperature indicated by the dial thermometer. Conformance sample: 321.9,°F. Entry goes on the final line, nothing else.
80,°F
